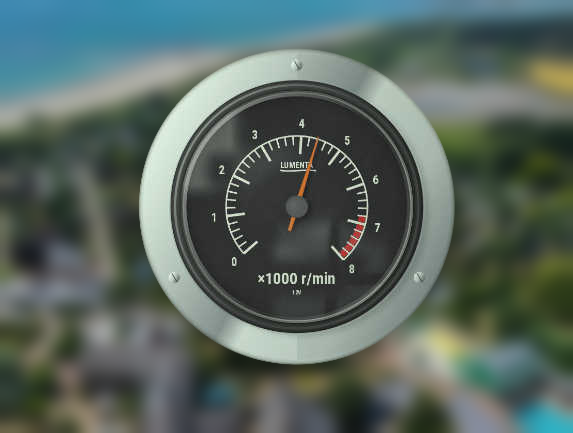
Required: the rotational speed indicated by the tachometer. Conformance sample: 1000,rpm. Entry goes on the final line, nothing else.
4400,rpm
